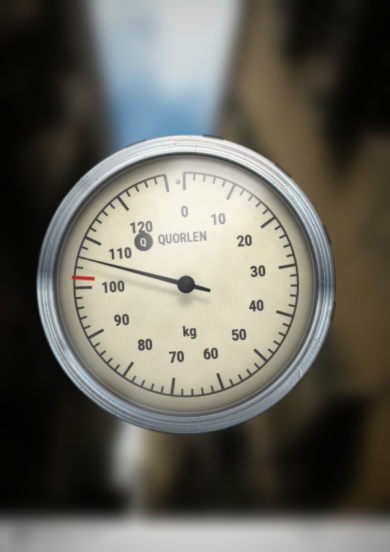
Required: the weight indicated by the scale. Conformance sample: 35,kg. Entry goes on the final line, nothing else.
106,kg
